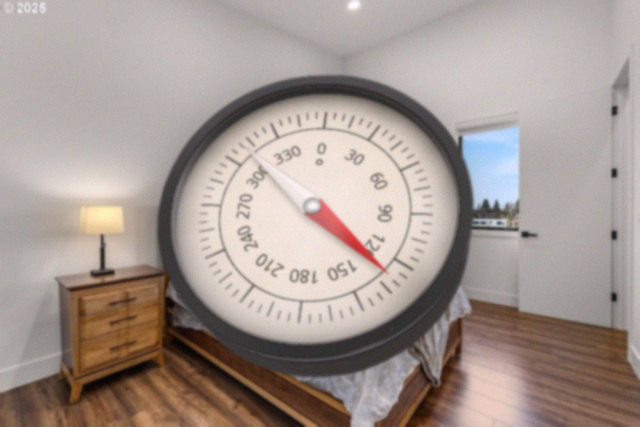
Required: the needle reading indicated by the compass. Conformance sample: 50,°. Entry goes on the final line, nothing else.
130,°
